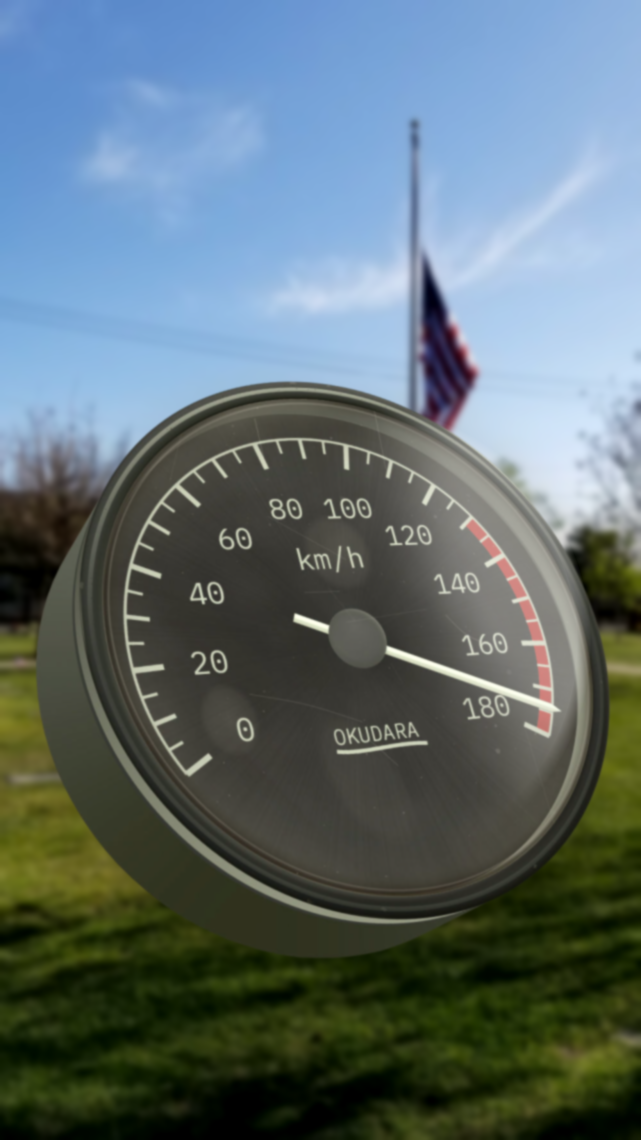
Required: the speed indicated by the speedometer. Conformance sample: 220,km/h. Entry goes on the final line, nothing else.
175,km/h
